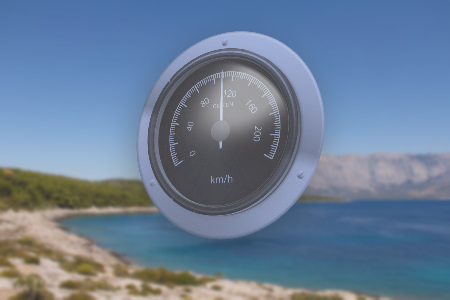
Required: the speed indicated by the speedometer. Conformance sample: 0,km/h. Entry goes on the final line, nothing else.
110,km/h
